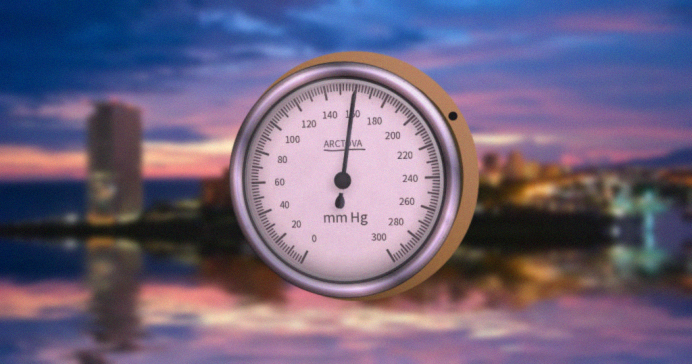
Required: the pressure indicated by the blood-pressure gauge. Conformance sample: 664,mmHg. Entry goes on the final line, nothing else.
160,mmHg
